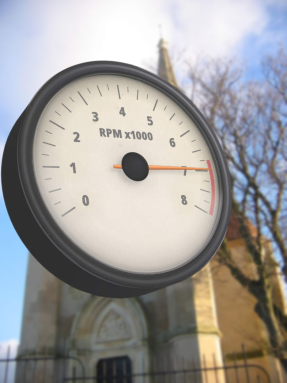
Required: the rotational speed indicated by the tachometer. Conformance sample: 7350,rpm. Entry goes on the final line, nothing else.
7000,rpm
